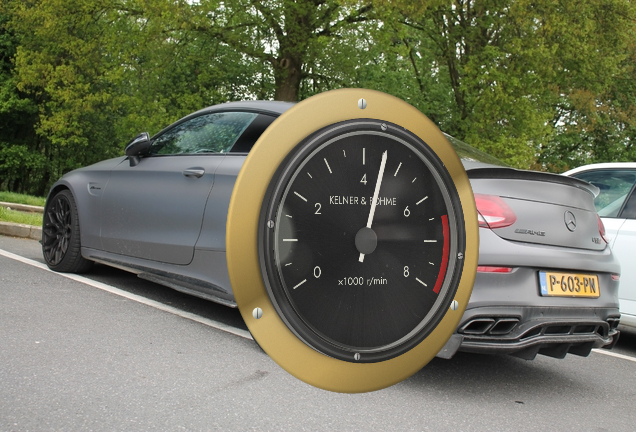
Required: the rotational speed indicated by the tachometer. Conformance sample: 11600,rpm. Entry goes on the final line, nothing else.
4500,rpm
